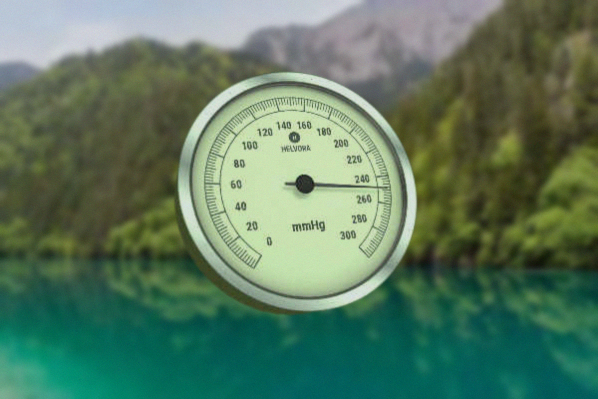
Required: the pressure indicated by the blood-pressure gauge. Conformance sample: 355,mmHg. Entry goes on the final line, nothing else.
250,mmHg
